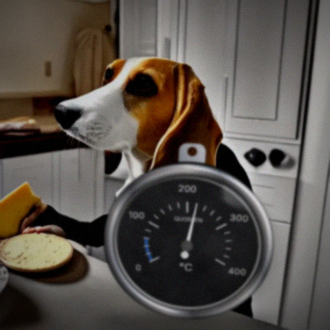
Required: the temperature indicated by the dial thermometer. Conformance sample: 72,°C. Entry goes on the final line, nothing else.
220,°C
